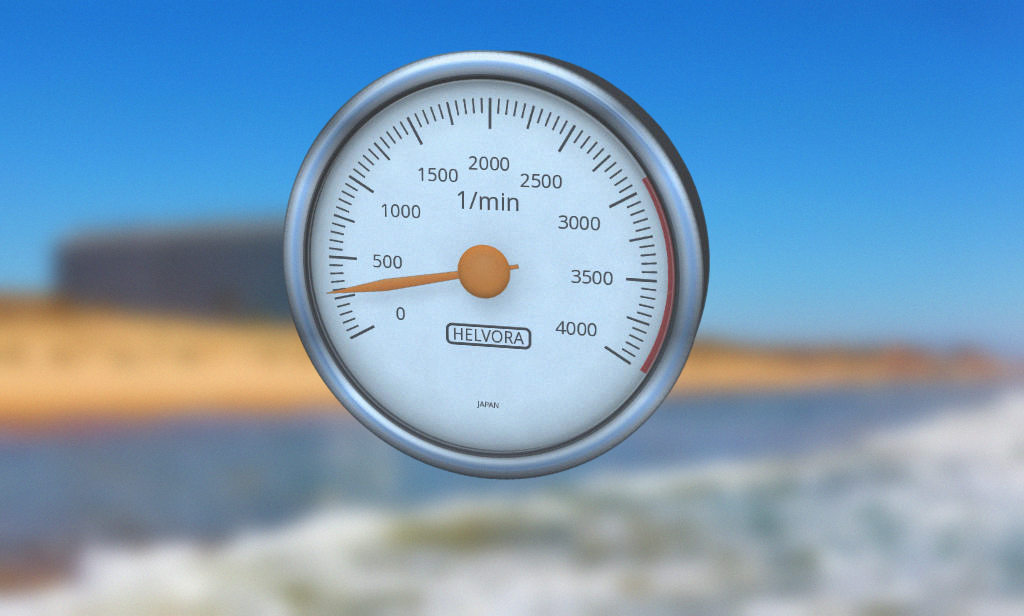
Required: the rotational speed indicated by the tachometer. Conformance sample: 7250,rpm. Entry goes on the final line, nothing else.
300,rpm
